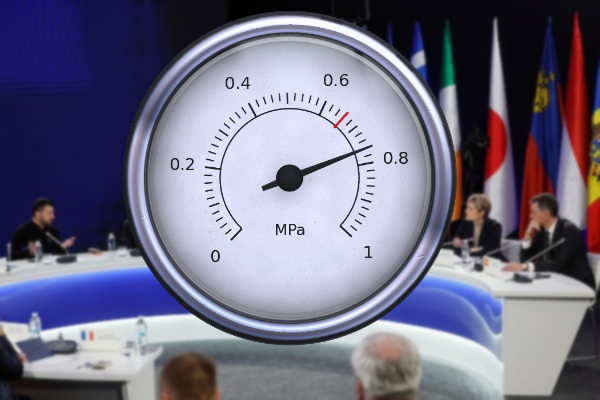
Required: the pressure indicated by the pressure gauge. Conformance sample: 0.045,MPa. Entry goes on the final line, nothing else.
0.76,MPa
